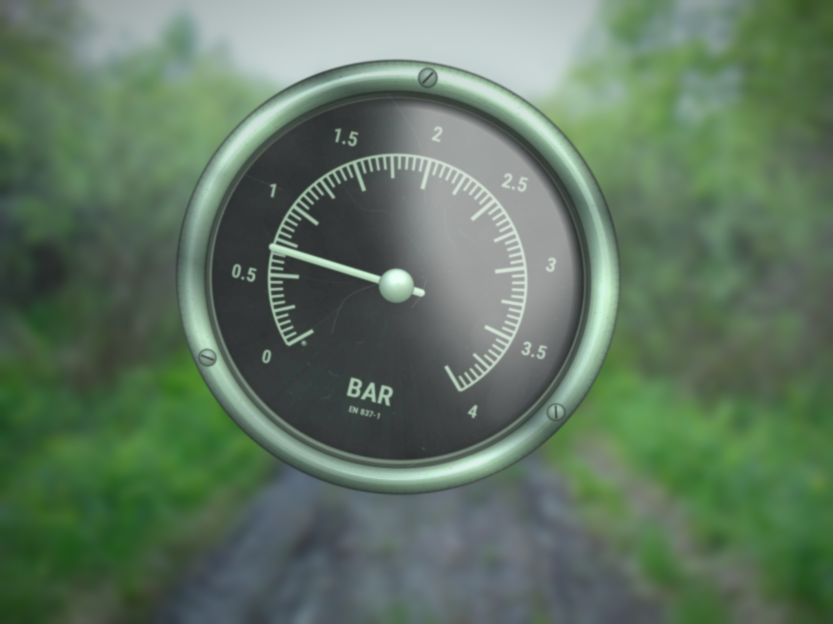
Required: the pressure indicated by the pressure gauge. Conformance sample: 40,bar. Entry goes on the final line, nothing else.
0.7,bar
